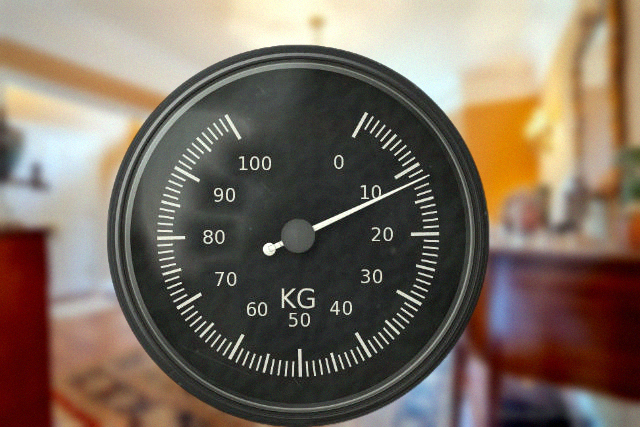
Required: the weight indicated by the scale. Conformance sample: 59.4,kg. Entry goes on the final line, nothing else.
12,kg
